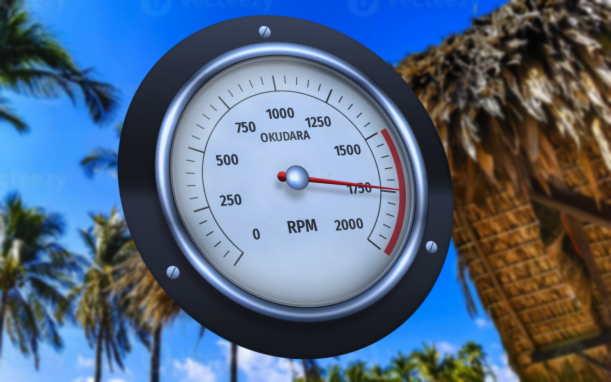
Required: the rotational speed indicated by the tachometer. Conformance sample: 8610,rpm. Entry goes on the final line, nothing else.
1750,rpm
